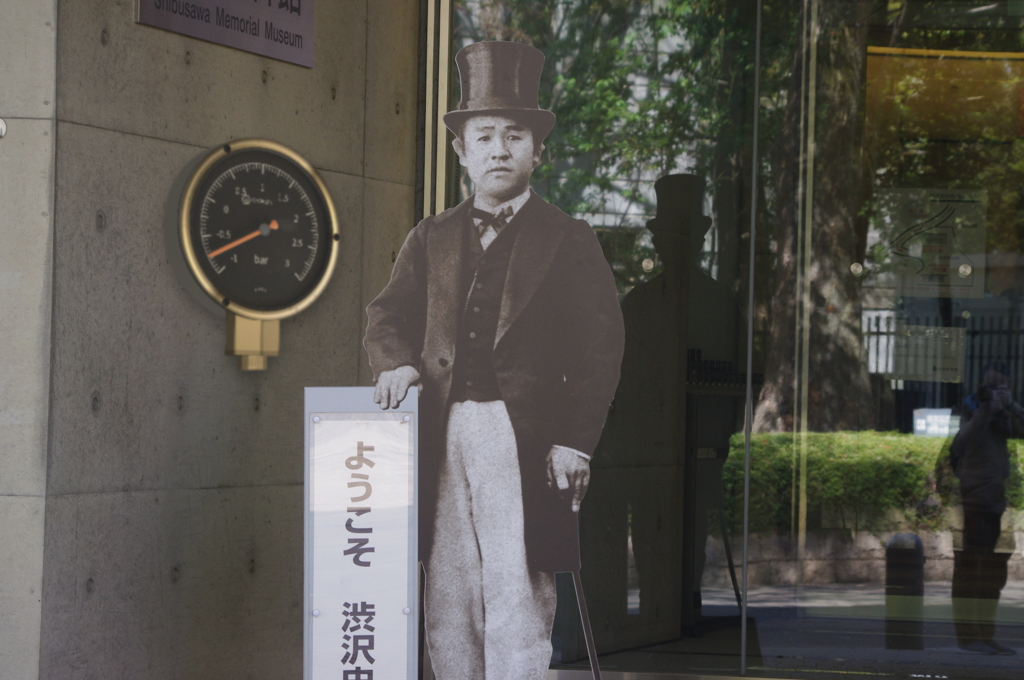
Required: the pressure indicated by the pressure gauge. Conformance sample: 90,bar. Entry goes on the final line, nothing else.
-0.75,bar
